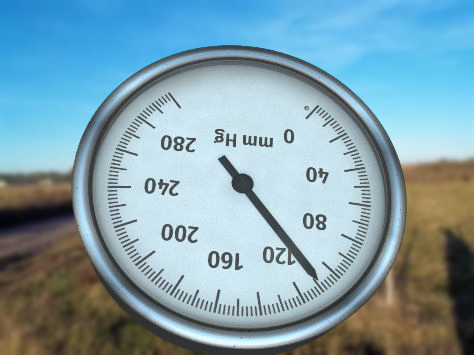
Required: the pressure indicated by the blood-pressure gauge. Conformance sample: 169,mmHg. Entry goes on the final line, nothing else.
110,mmHg
